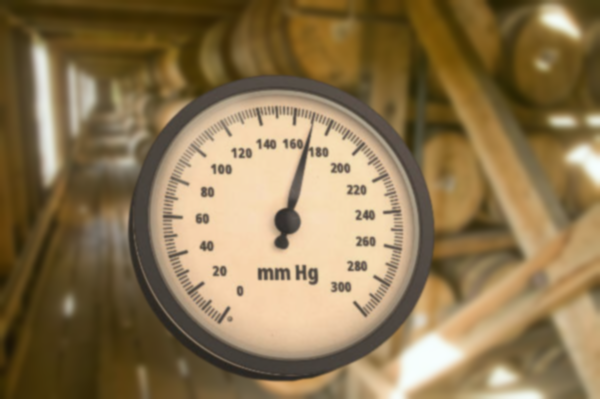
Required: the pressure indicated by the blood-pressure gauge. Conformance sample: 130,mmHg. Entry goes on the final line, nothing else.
170,mmHg
